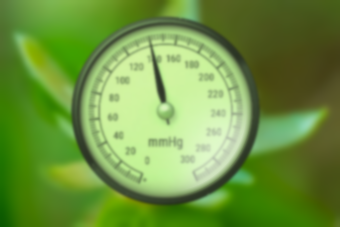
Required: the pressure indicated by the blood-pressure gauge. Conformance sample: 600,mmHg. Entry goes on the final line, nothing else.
140,mmHg
